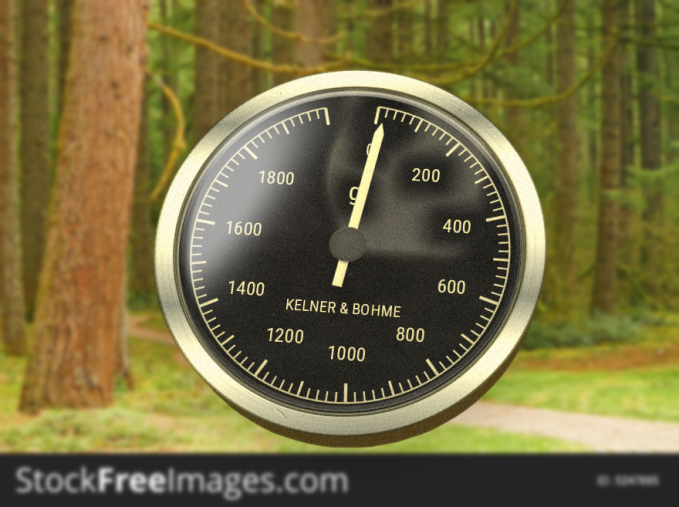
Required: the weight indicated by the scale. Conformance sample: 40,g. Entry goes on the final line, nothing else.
20,g
